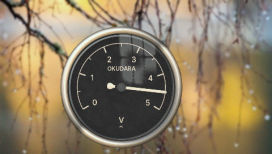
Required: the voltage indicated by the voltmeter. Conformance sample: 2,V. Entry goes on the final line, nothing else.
4.5,V
